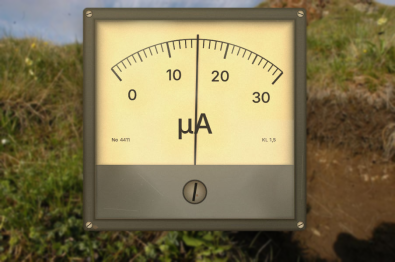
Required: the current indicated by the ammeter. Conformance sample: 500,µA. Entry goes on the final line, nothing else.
15,µA
